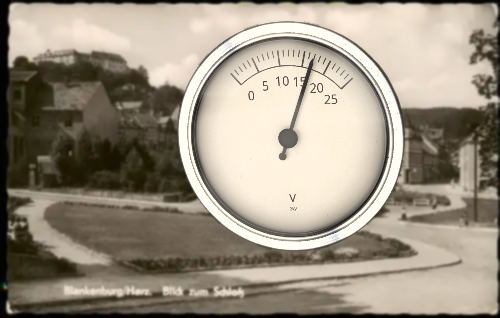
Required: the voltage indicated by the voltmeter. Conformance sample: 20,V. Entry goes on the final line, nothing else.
17,V
